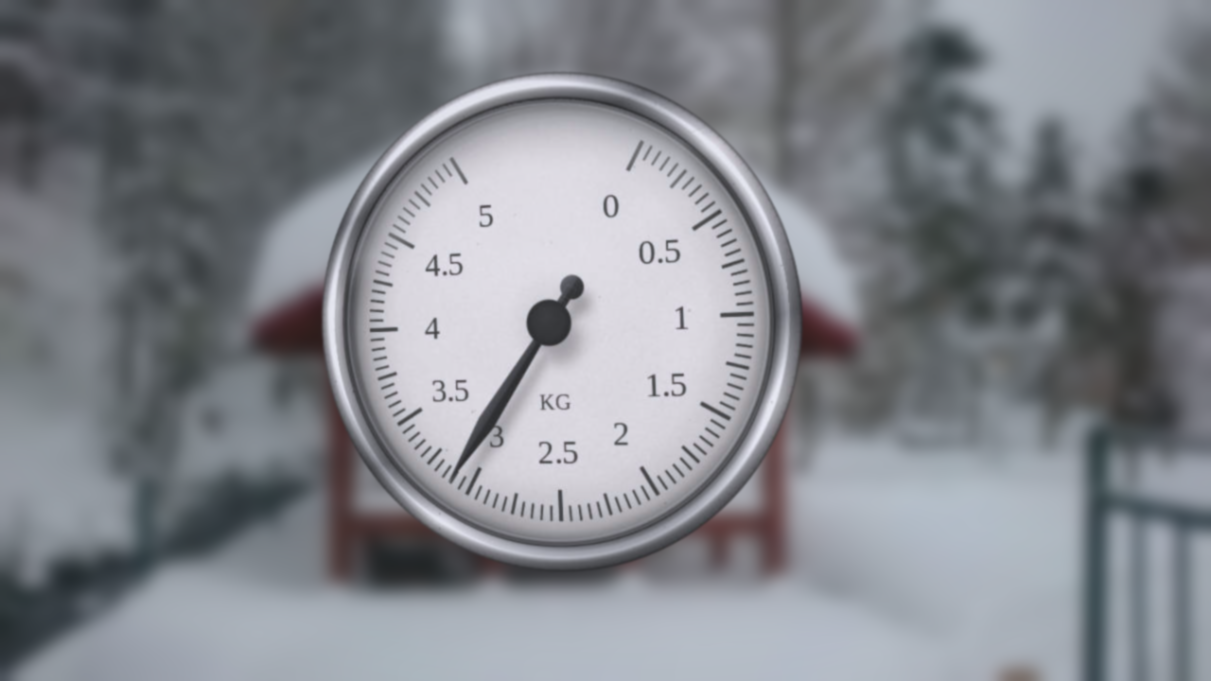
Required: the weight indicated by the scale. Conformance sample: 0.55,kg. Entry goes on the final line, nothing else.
3.1,kg
